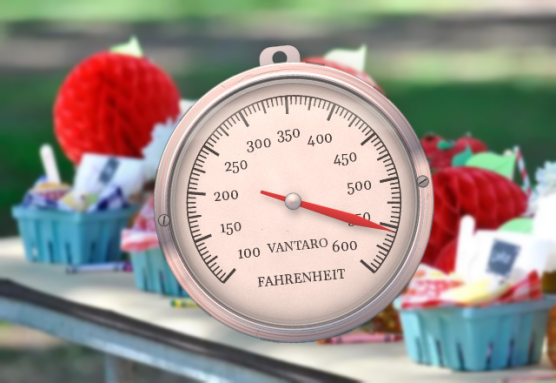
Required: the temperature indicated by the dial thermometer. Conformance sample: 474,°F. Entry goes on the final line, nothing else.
555,°F
